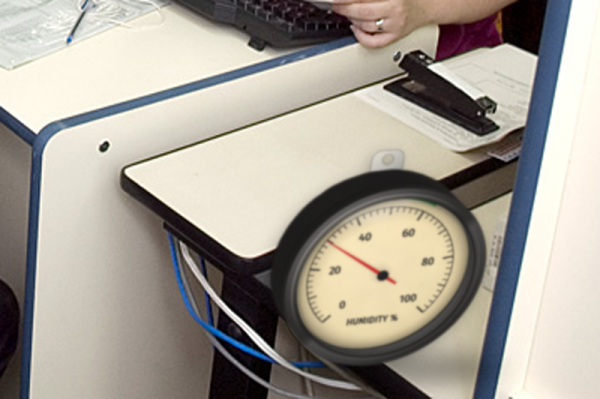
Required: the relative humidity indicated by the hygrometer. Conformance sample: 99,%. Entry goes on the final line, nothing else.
30,%
